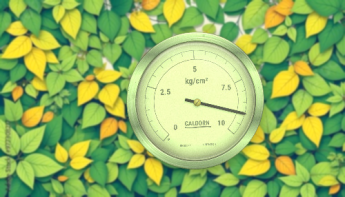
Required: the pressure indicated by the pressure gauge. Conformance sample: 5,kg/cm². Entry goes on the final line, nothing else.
9,kg/cm²
